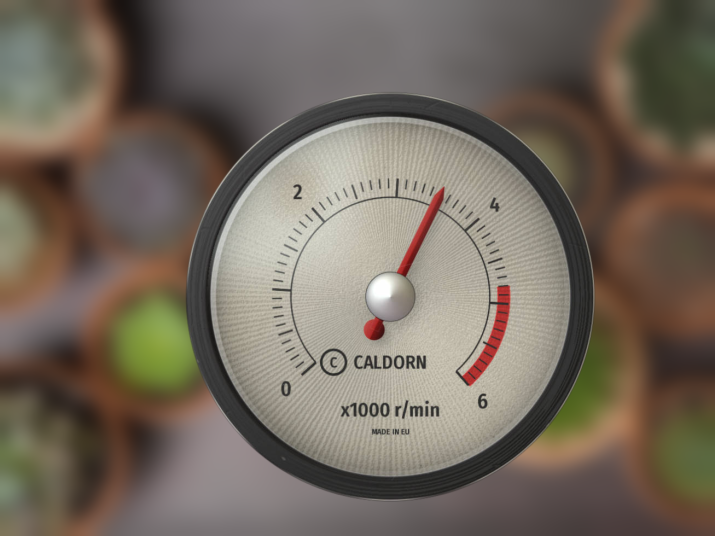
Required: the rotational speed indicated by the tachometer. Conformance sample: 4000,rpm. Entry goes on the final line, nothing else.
3500,rpm
